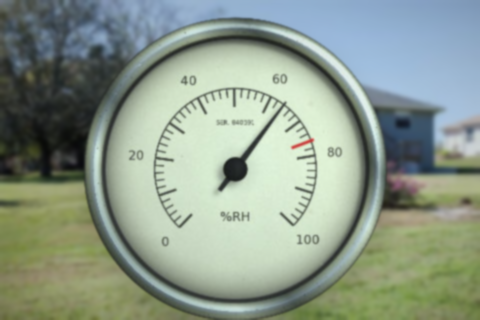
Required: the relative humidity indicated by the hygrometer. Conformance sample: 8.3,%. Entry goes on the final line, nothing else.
64,%
